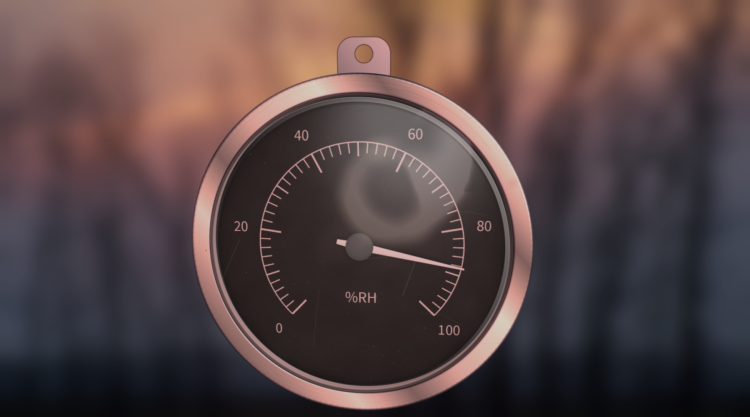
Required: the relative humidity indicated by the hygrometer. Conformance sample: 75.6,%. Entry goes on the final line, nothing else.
88,%
